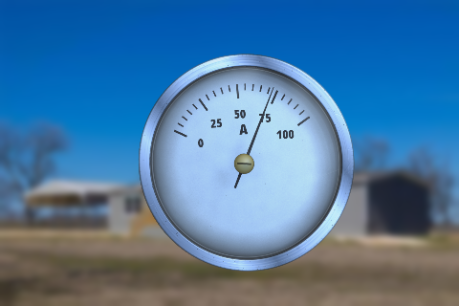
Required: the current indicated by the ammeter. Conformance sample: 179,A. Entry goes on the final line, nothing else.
72.5,A
